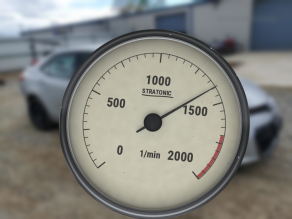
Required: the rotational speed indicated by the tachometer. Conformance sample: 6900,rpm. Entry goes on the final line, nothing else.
1400,rpm
